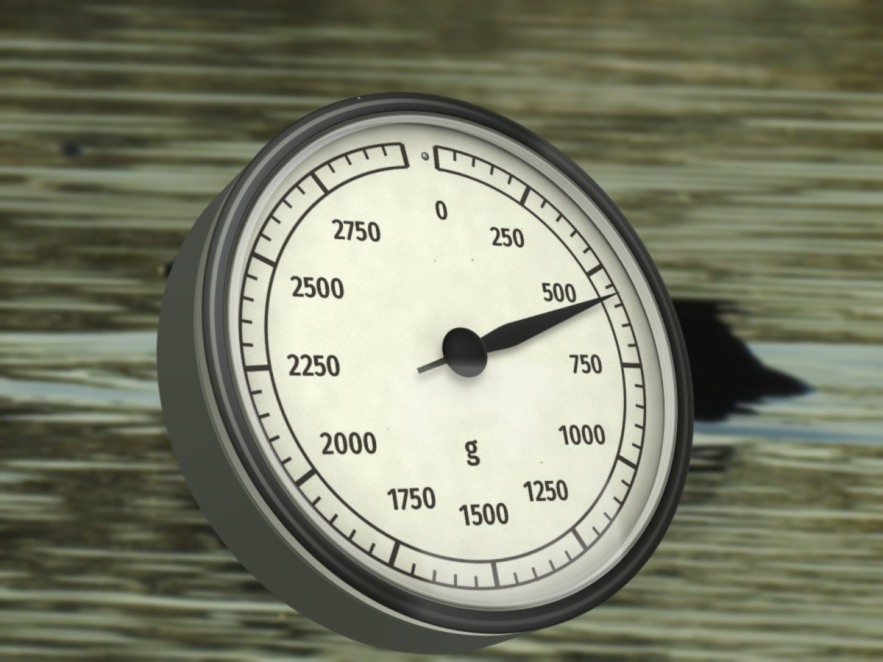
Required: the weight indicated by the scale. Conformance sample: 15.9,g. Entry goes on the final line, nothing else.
575,g
